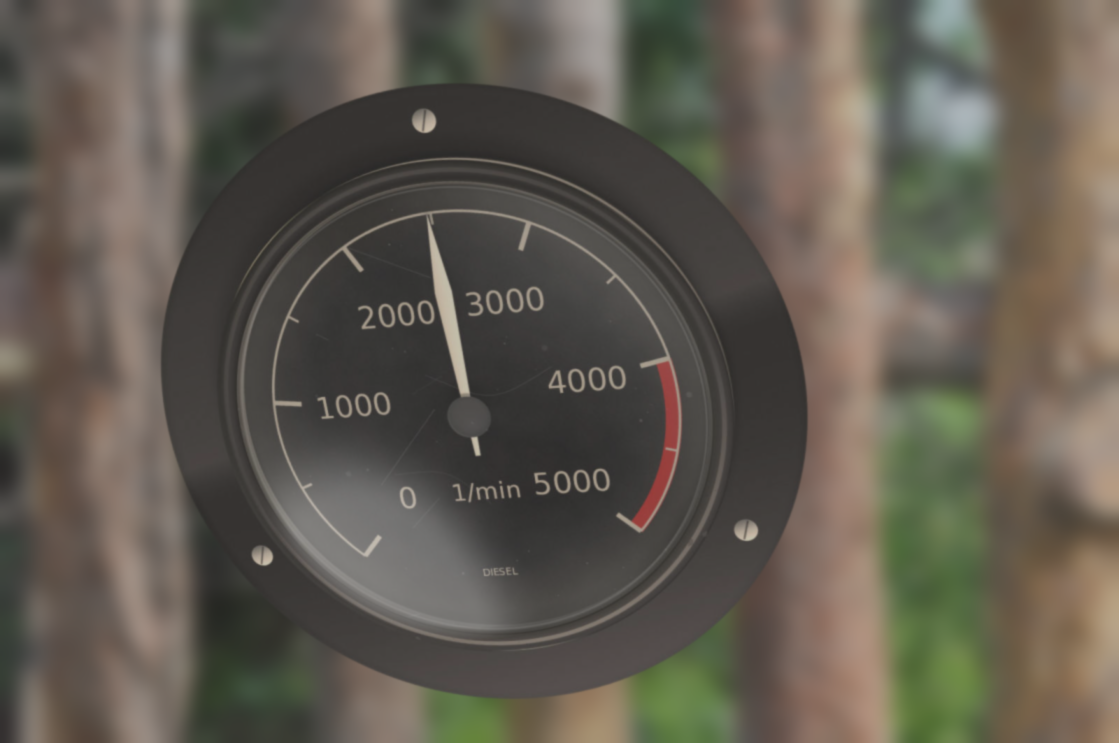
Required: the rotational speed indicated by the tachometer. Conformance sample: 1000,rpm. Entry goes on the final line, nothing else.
2500,rpm
